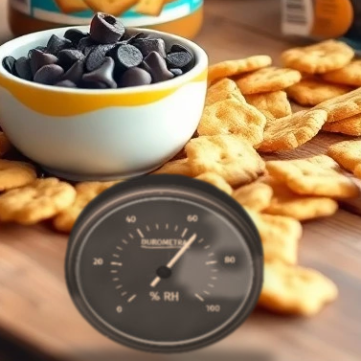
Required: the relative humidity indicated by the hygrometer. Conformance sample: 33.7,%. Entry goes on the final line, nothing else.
64,%
